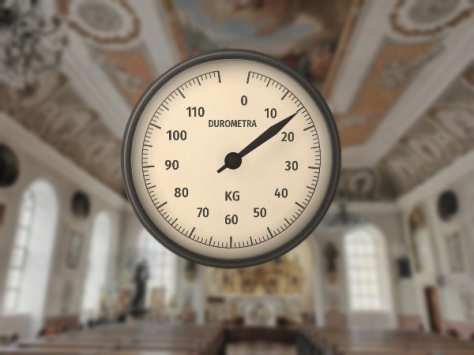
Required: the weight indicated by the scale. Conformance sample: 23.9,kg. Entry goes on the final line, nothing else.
15,kg
